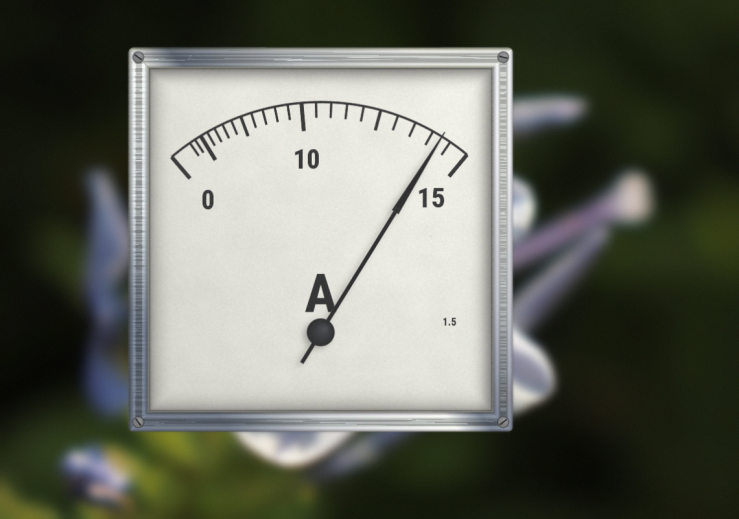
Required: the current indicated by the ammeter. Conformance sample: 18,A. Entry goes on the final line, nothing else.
14.25,A
